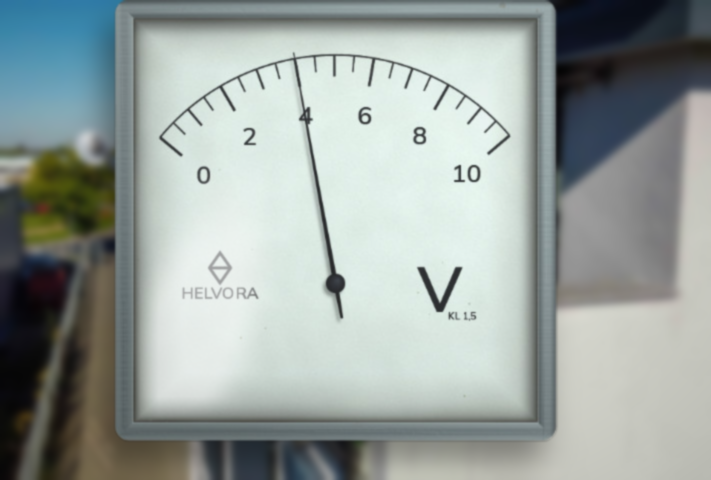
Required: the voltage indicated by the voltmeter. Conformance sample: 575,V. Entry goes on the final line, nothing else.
4,V
